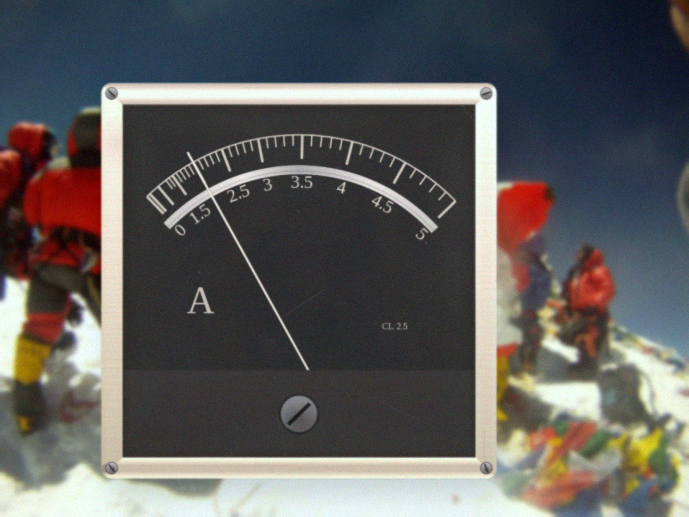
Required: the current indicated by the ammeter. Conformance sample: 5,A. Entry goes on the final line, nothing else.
2,A
